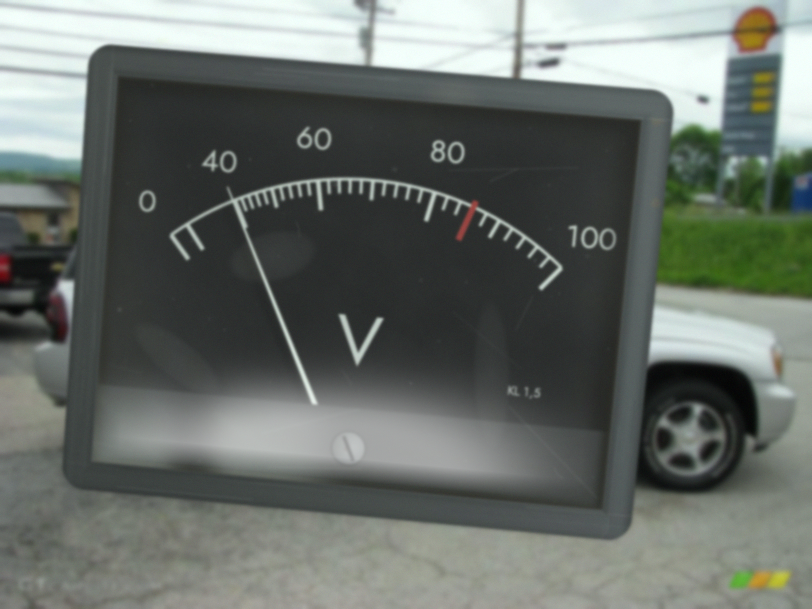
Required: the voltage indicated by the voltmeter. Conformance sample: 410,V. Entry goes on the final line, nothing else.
40,V
